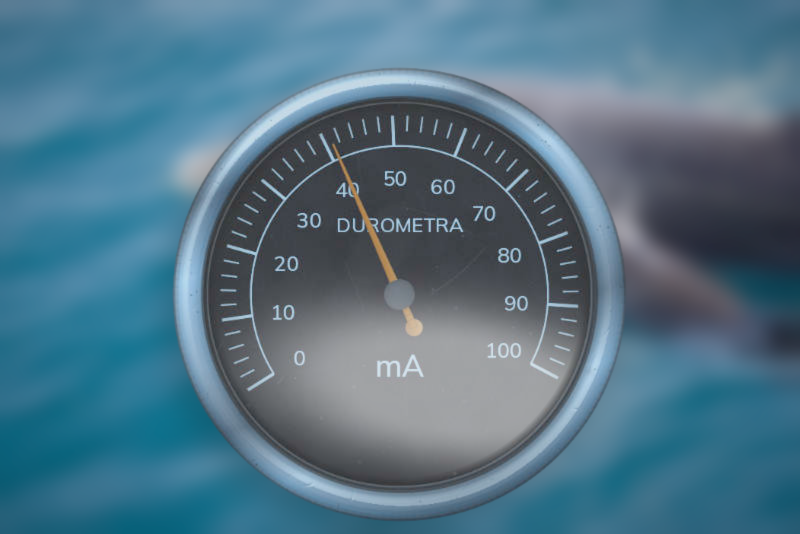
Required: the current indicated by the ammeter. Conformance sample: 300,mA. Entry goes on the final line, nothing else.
41,mA
